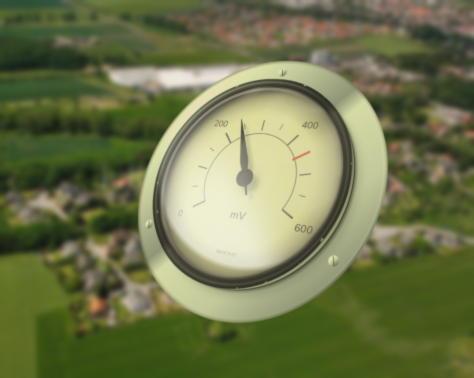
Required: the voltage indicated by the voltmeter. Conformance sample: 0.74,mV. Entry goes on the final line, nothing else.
250,mV
